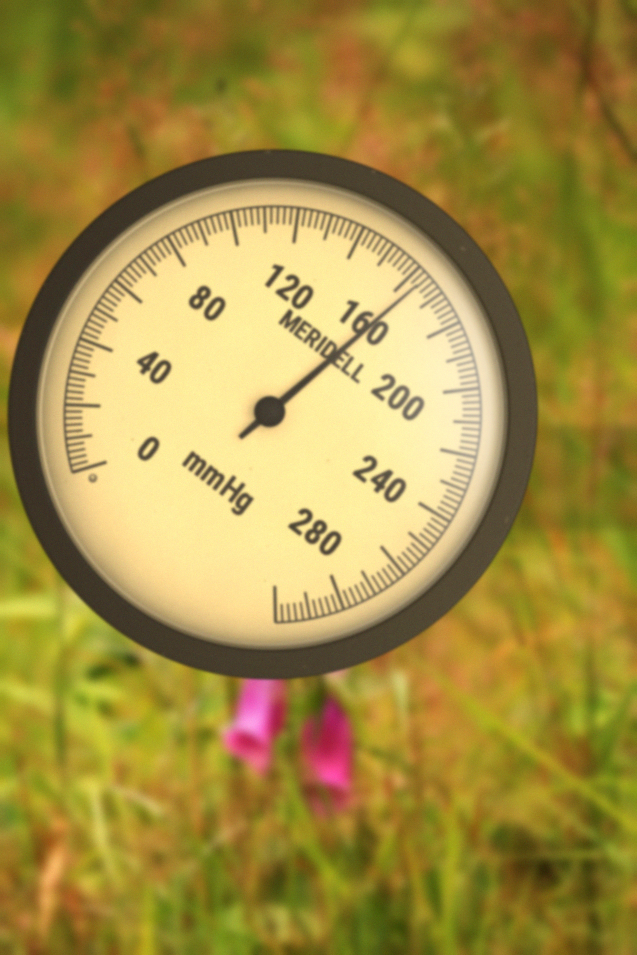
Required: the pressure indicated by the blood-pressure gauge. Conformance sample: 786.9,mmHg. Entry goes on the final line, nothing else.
164,mmHg
